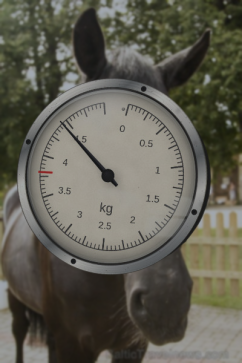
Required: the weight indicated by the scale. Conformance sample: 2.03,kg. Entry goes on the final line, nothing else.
4.45,kg
